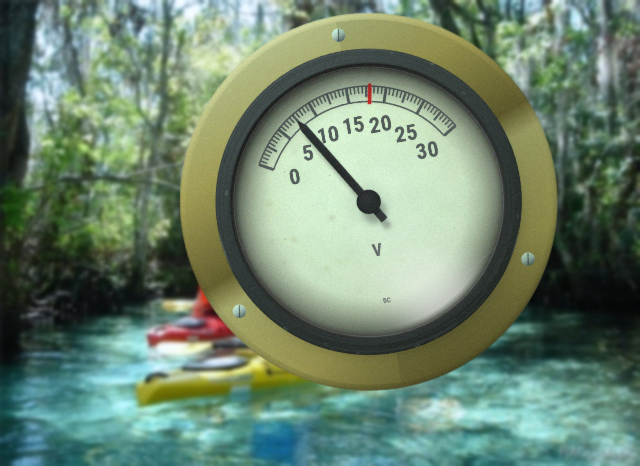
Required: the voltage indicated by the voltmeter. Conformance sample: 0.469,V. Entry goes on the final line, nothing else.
7.5,V
